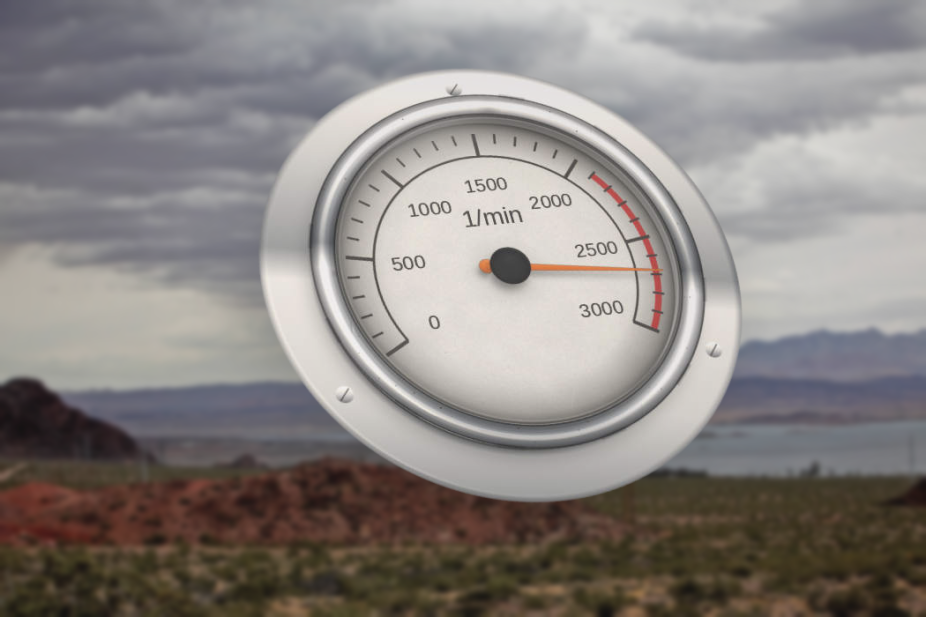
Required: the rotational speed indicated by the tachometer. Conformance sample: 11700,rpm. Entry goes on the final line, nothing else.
2700,rpm
